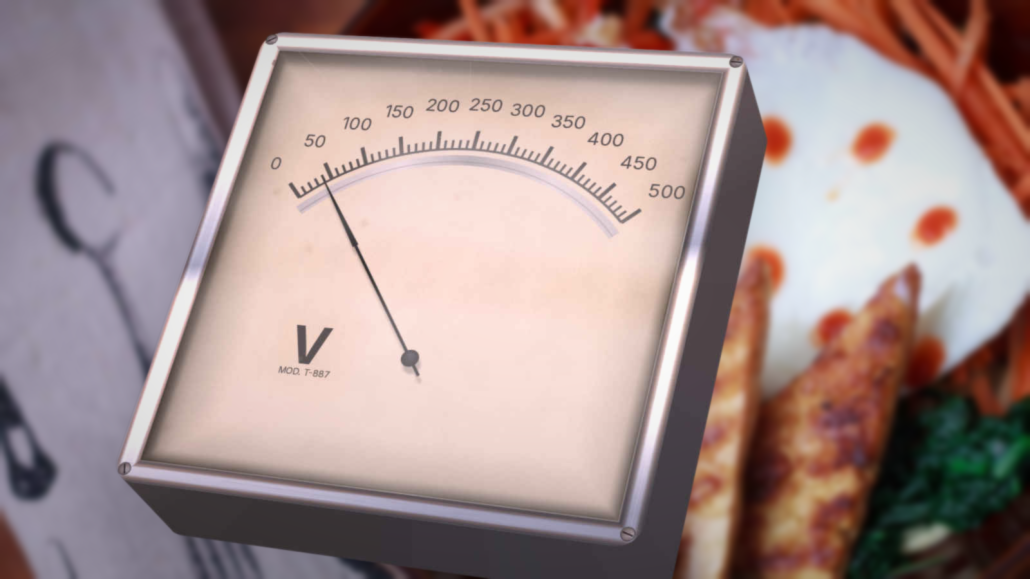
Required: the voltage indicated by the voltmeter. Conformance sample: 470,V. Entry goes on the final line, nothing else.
40,V
